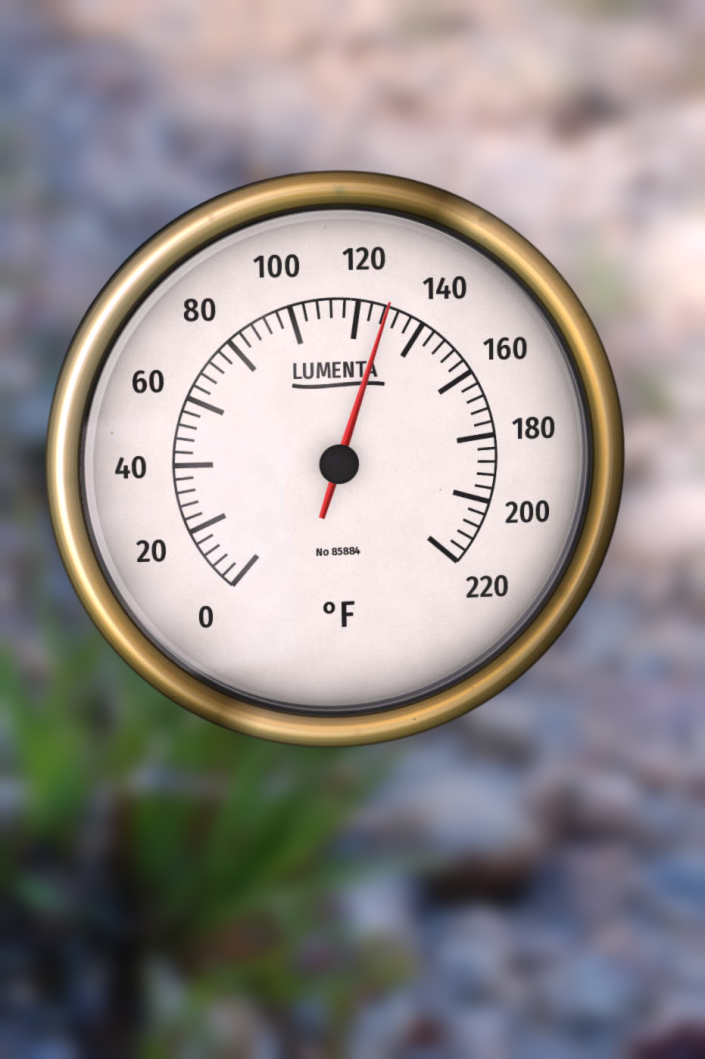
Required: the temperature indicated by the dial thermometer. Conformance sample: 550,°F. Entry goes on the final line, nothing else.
128,°F
